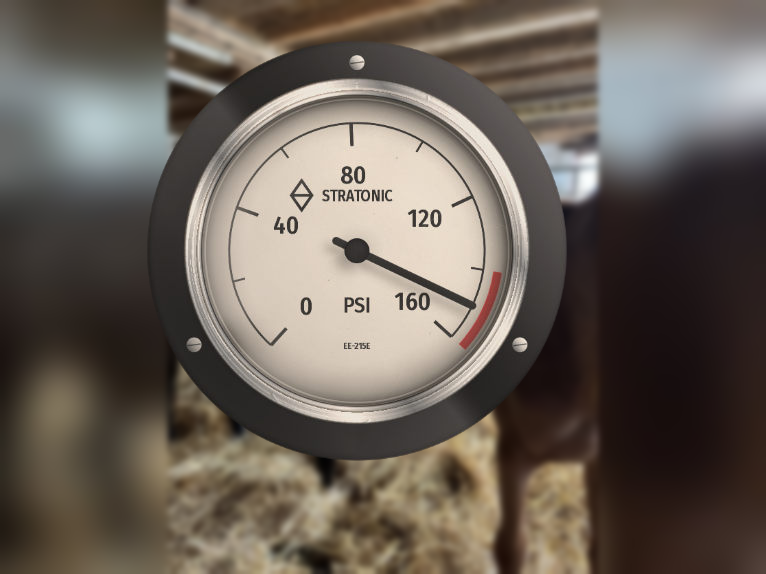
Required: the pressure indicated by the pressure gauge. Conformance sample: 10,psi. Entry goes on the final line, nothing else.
150,psi
